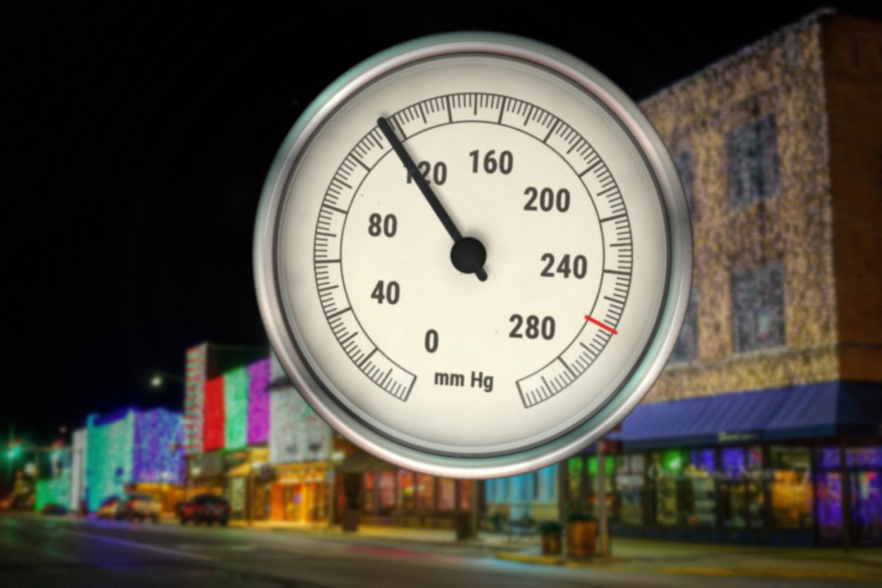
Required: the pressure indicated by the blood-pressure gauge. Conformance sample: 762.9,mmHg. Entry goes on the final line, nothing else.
116,mmHg
